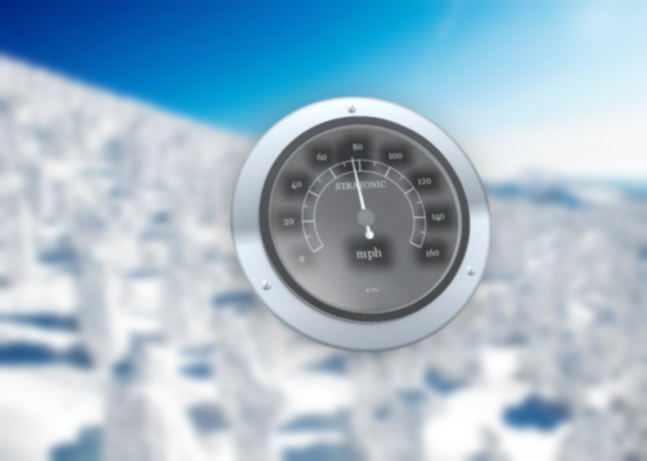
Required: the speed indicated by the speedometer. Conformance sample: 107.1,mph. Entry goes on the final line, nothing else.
75,mph
